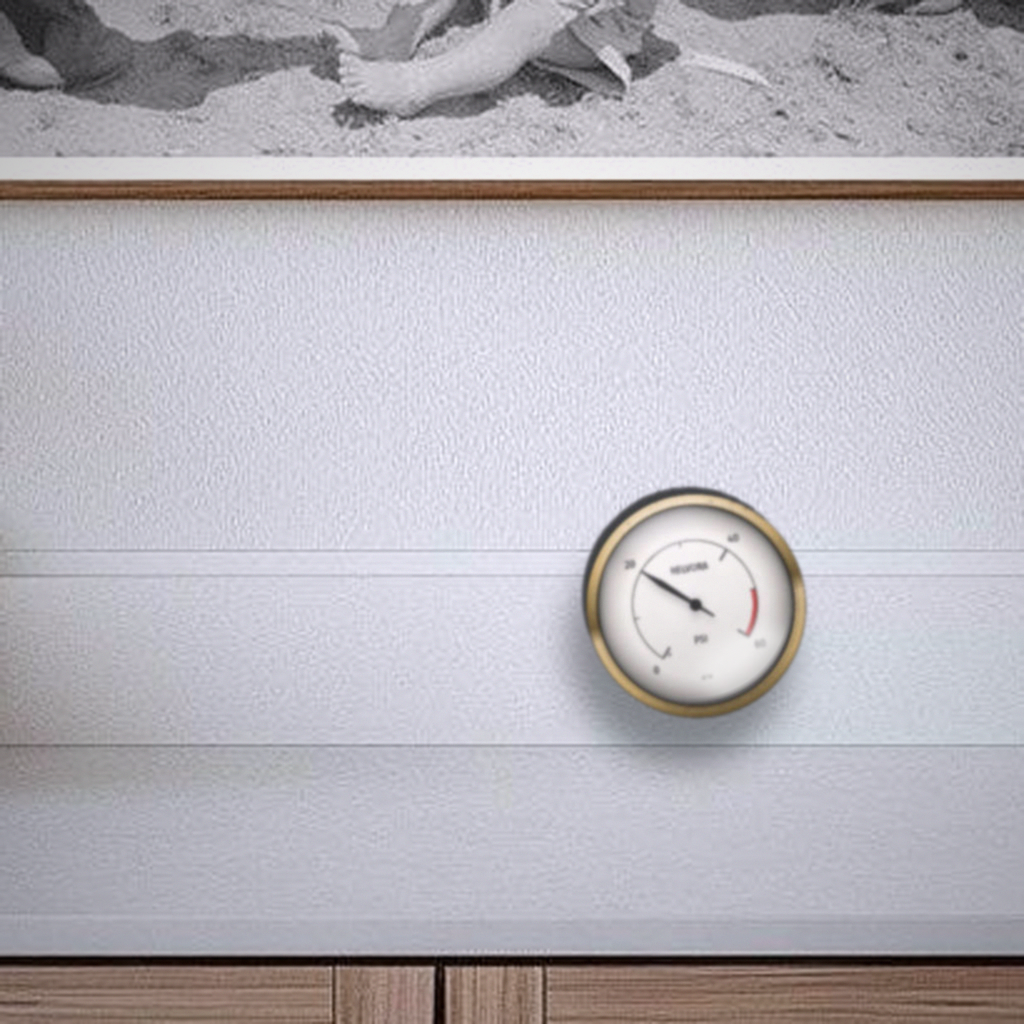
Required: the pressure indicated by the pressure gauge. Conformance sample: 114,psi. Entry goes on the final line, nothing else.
20,psi
